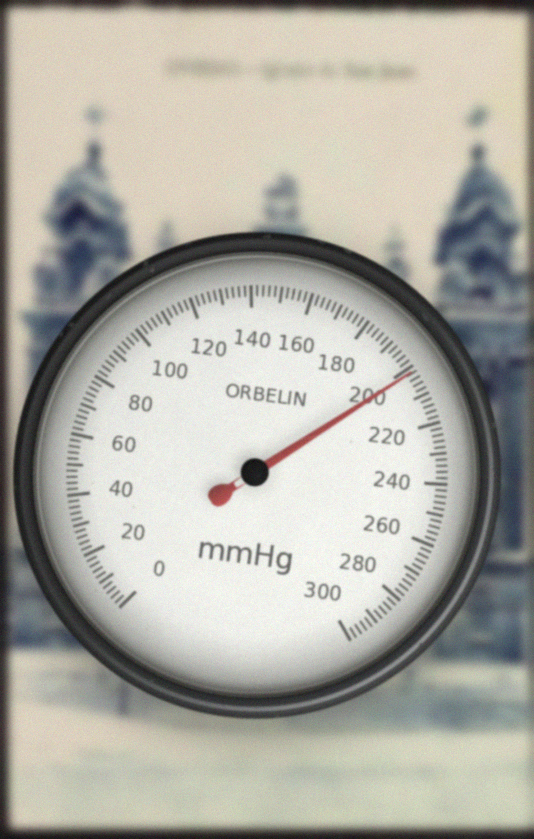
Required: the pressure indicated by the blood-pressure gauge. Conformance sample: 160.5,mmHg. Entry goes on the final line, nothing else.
202,mmHg
